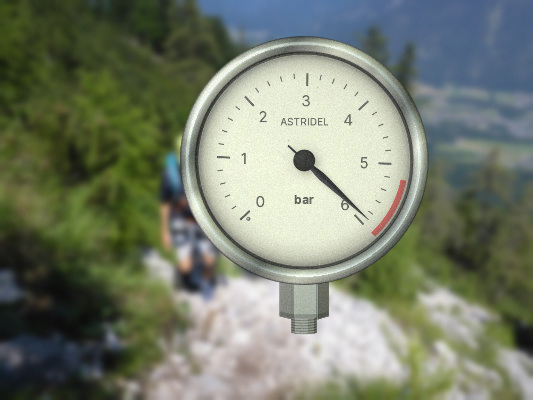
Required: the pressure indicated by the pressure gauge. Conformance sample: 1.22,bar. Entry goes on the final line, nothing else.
5.9,bar
